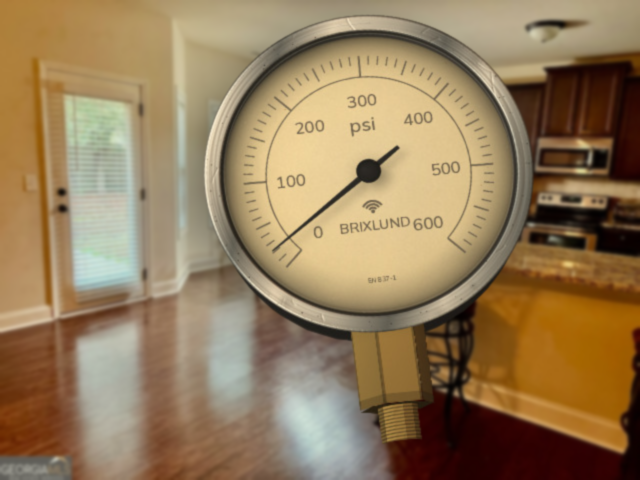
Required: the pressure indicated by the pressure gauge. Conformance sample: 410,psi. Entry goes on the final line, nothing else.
20,psi
